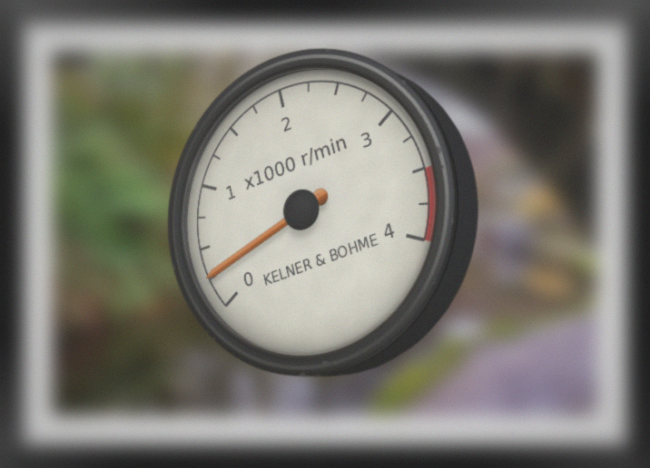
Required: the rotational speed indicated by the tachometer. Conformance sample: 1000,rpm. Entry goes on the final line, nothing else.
250,rpm
